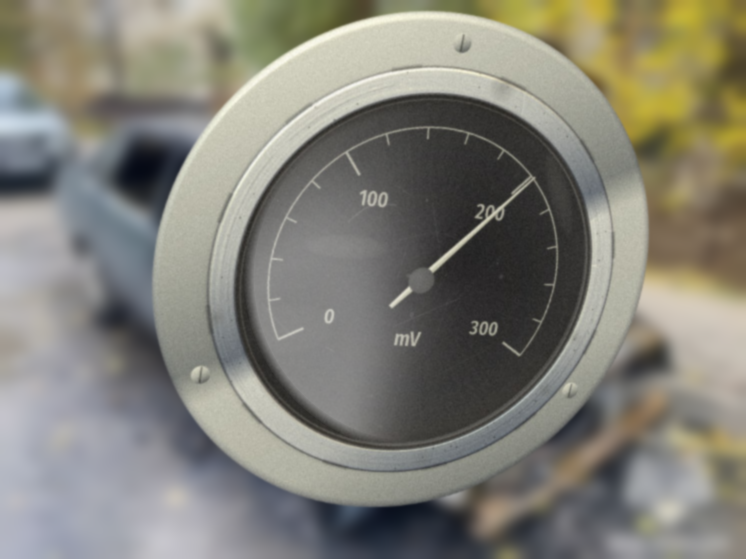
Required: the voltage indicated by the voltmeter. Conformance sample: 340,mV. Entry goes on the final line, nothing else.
200,mV
